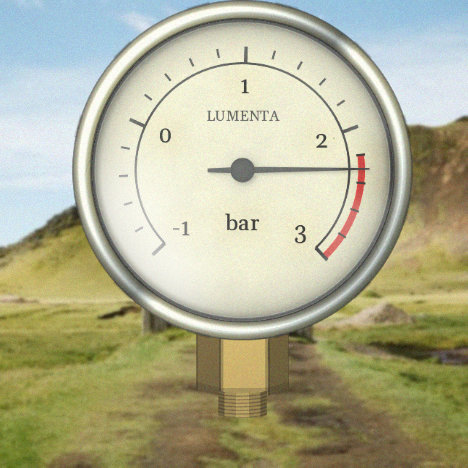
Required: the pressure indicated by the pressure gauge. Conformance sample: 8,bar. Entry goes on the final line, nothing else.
2.3,bar
